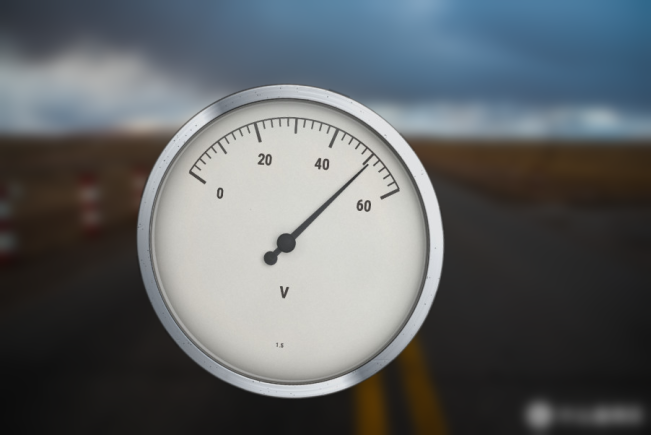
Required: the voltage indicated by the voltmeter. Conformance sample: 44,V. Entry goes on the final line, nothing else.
51,V
